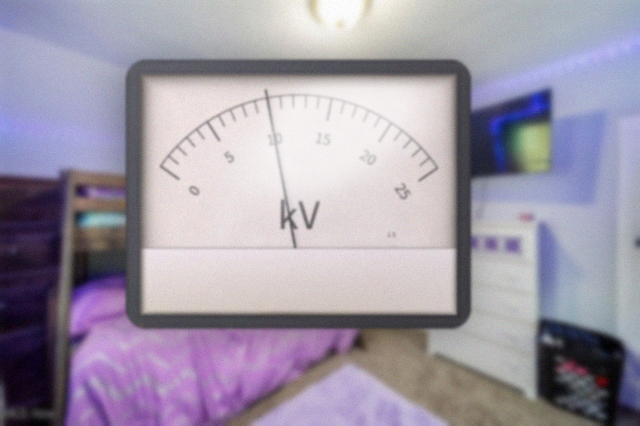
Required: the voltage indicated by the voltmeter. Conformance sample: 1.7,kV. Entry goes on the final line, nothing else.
10,kV
